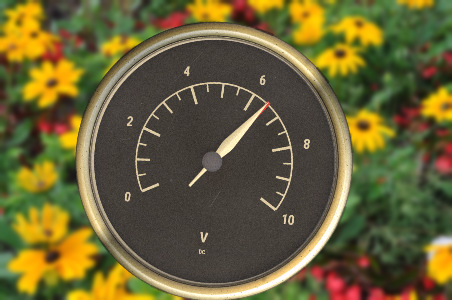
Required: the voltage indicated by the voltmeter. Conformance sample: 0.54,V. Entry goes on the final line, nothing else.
6.5,V
